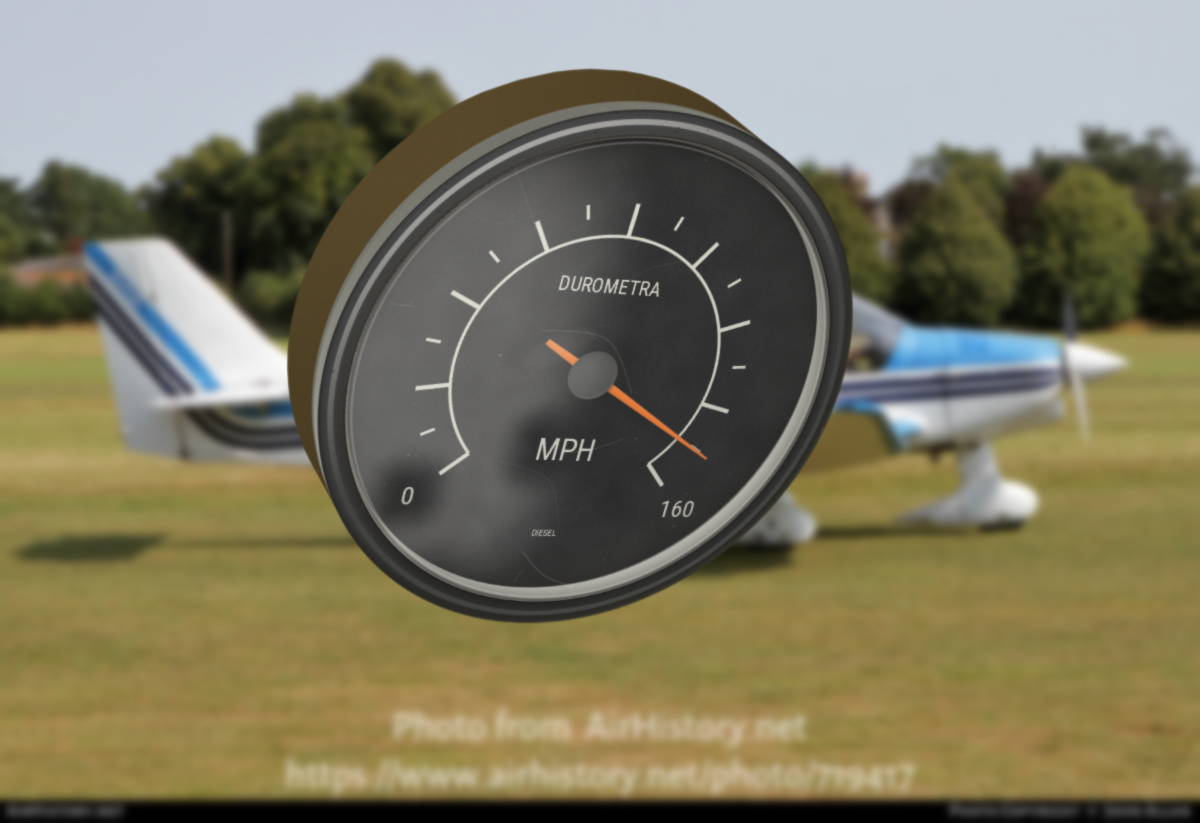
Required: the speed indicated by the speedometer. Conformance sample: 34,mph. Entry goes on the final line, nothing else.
150,mph
